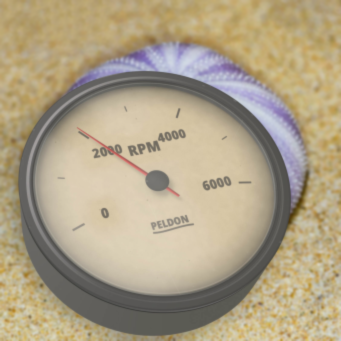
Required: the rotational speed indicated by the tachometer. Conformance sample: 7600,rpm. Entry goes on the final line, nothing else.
2000,rpm
